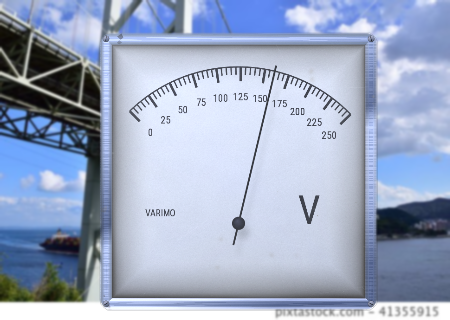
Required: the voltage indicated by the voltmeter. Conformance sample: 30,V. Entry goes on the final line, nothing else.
160,V
